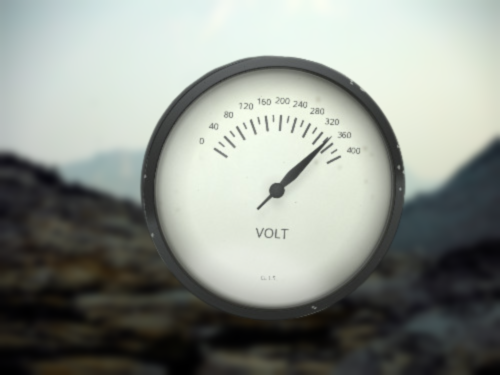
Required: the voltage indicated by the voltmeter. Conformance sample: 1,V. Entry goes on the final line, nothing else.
340,V
